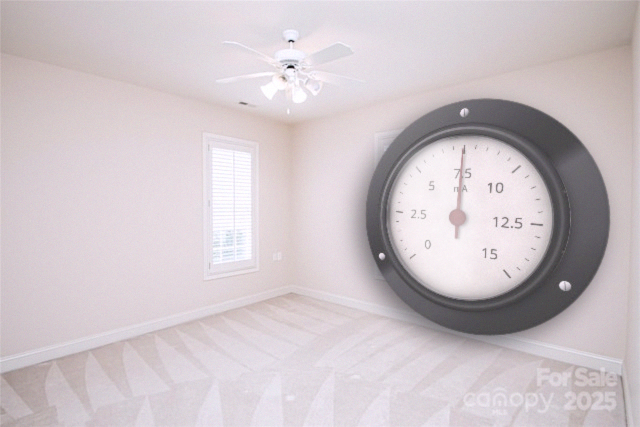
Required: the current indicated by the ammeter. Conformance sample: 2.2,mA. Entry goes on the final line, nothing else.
7.5,mA
